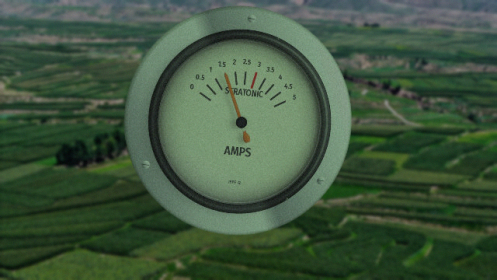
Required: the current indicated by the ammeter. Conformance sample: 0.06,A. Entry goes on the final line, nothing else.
1.5,A
